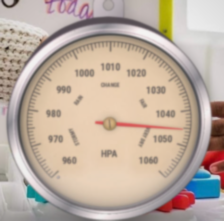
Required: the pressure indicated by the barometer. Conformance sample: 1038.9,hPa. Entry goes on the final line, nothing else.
1045,hPa
